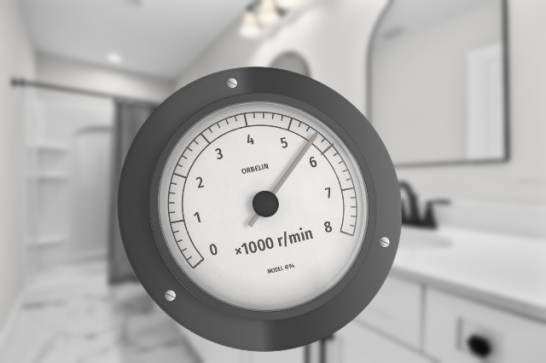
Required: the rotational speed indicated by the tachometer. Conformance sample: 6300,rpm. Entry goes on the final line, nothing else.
5600,rpm
